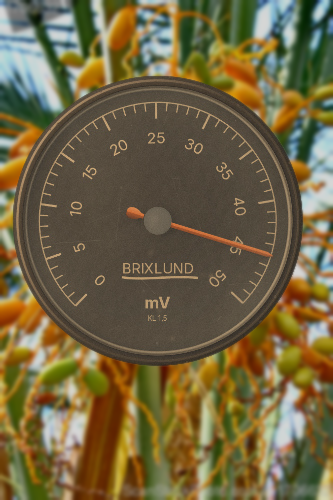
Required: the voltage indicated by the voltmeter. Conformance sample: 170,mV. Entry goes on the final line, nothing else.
45,mV
